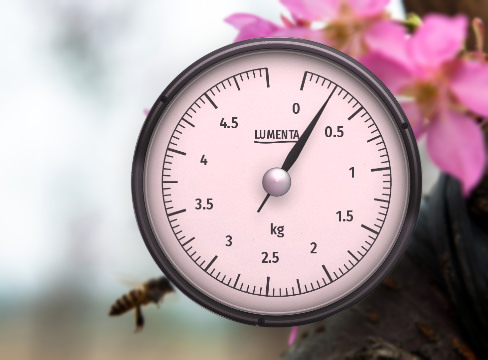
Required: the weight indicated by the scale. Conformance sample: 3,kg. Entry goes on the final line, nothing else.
0.25,kg
